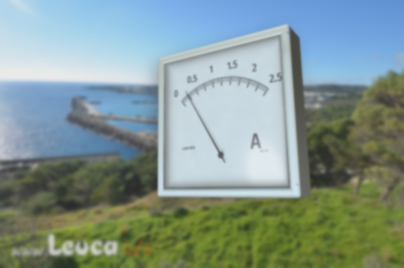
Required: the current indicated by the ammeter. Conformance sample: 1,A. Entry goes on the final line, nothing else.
0.25,A
